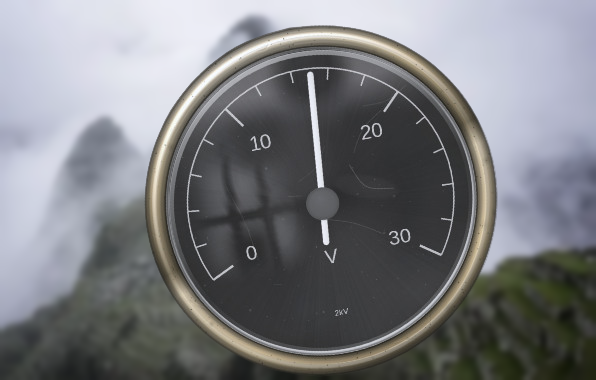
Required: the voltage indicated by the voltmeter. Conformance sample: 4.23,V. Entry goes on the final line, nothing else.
15,V
